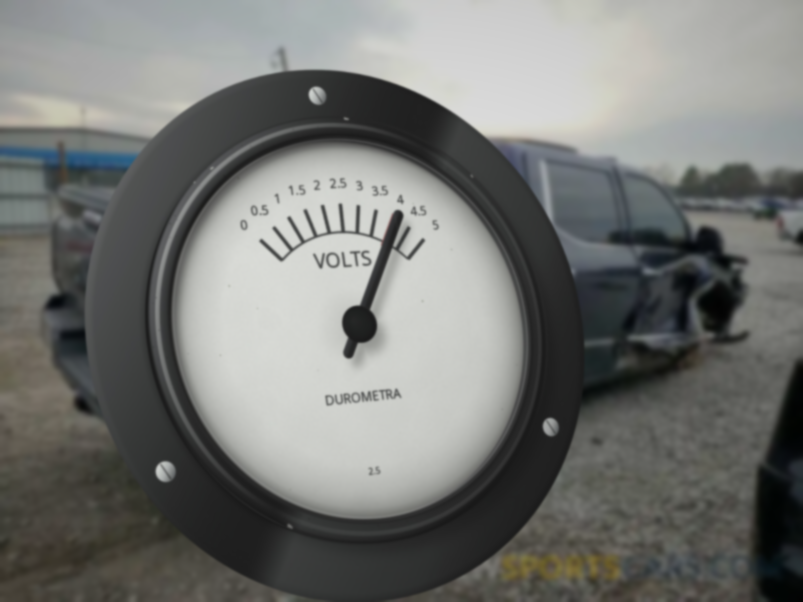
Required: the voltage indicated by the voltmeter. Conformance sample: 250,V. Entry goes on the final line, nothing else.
4,V
